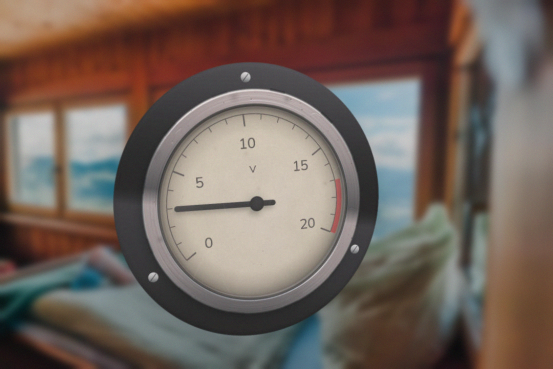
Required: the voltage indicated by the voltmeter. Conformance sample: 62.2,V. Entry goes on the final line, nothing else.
3,V
